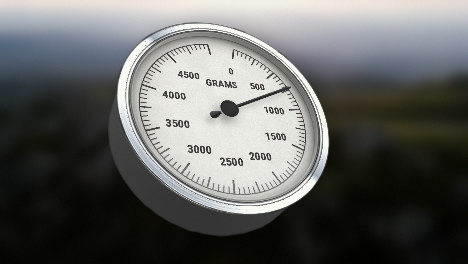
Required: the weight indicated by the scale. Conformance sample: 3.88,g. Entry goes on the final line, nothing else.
750,g
